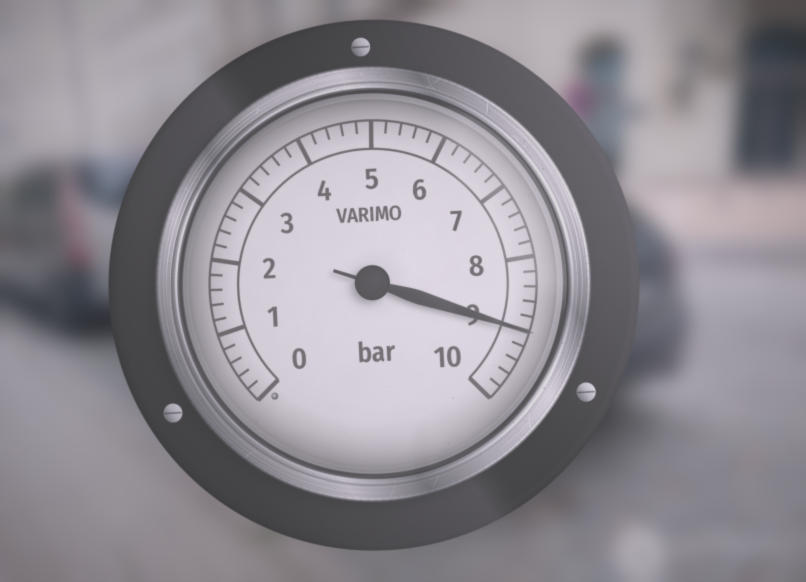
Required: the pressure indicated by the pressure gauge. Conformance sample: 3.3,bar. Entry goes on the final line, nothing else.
9,bar
